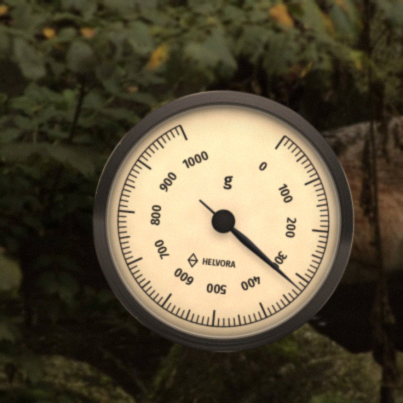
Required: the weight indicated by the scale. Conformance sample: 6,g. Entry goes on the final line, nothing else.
320,g
